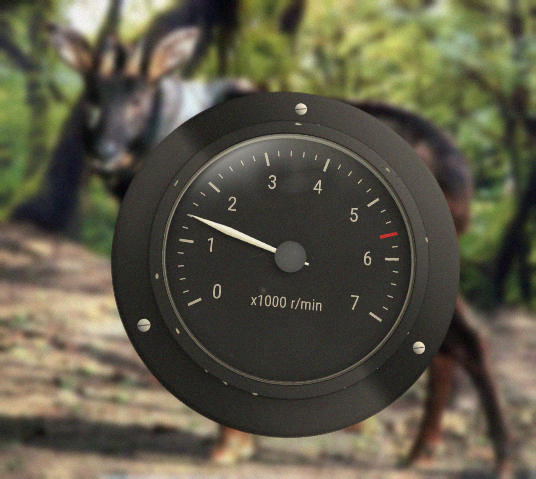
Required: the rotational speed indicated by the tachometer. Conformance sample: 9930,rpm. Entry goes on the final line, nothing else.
1400,rpm
